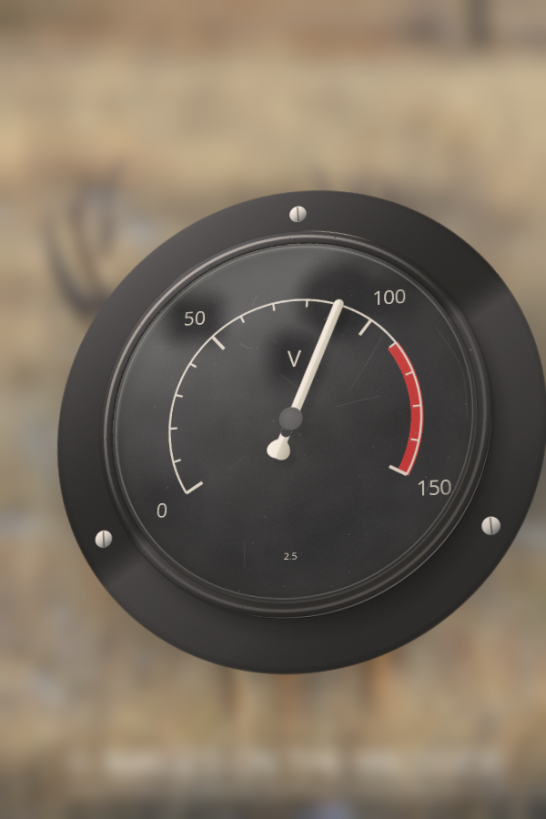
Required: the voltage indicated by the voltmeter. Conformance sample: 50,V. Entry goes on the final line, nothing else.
90,V
